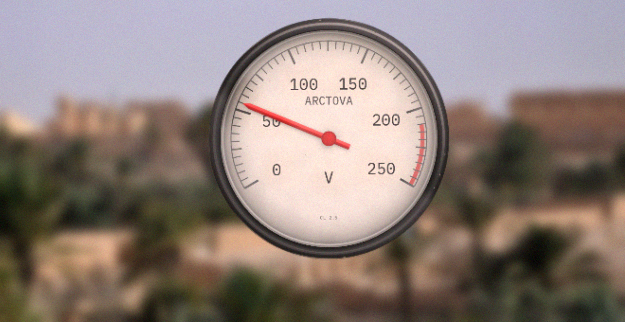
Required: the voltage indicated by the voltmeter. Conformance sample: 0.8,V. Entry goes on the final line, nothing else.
55,V
